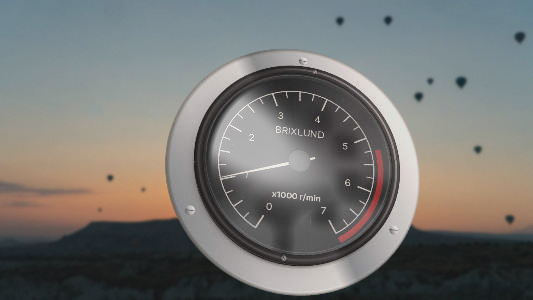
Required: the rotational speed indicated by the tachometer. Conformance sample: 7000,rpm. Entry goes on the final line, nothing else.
1000,rpm
